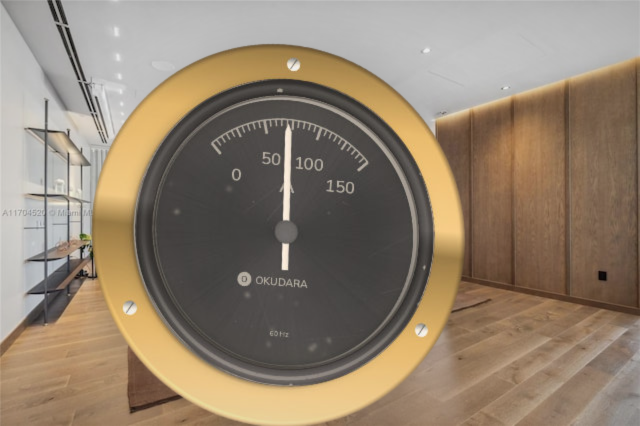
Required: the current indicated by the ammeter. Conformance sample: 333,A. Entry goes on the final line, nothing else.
70,A
